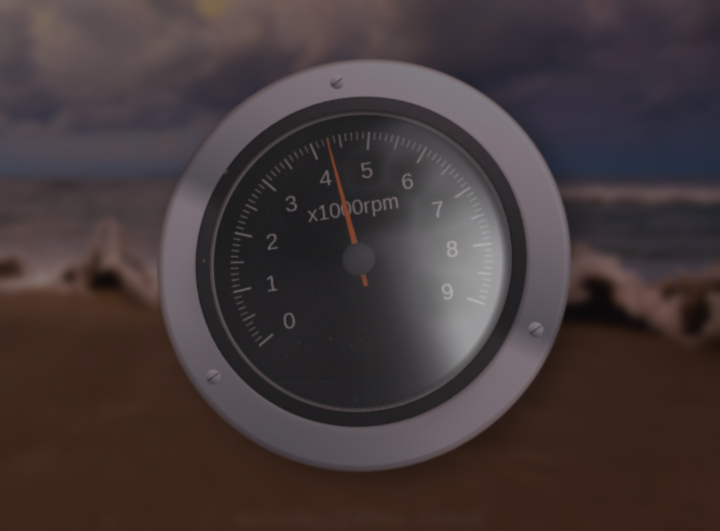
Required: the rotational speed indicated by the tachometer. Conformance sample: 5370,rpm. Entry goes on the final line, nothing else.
4300,rpm
